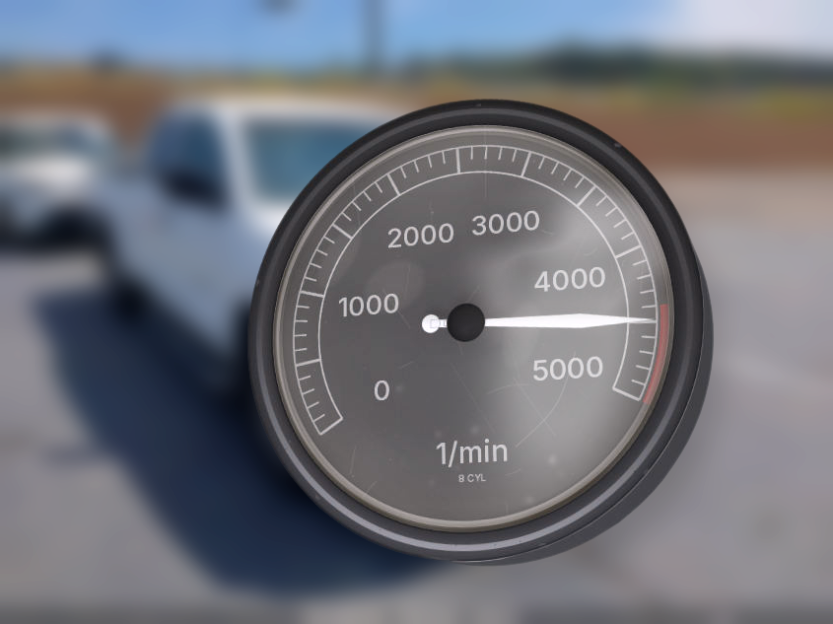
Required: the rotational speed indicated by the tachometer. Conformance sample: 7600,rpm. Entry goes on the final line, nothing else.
4500,rpm
